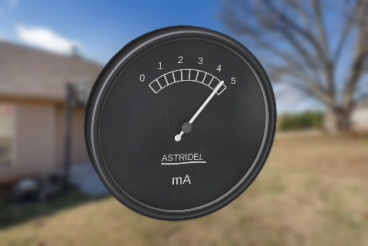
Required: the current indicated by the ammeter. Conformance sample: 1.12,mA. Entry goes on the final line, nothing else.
4.5,mA
